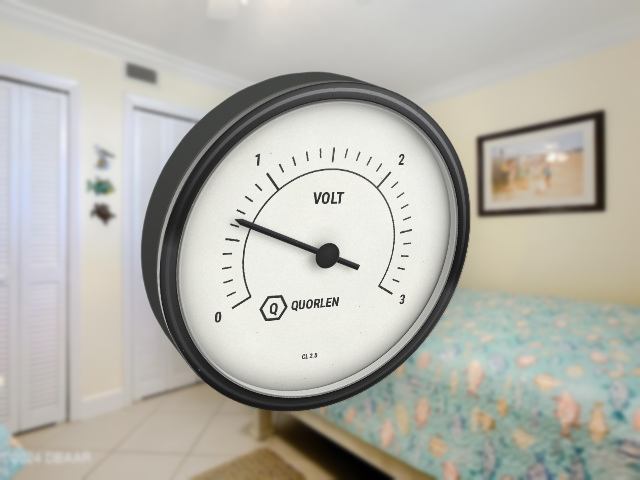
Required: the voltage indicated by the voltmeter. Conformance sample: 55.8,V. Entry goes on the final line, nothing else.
0.65,V
